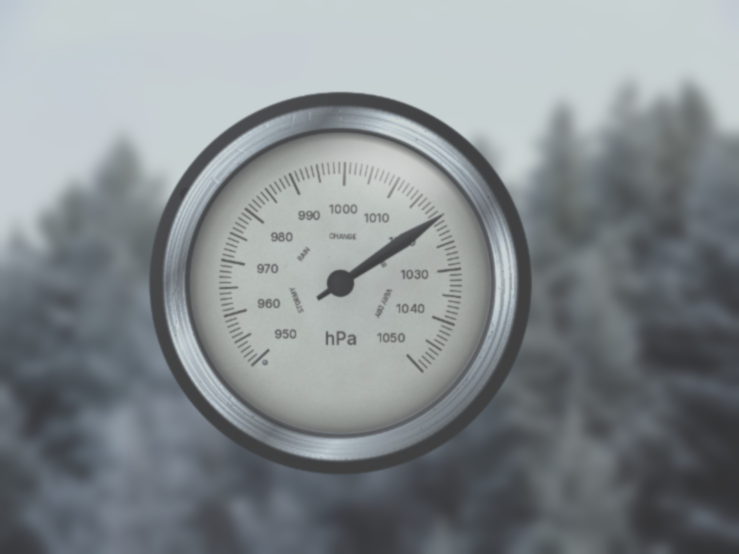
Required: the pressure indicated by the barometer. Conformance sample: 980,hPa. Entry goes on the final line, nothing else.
1020,hPa
